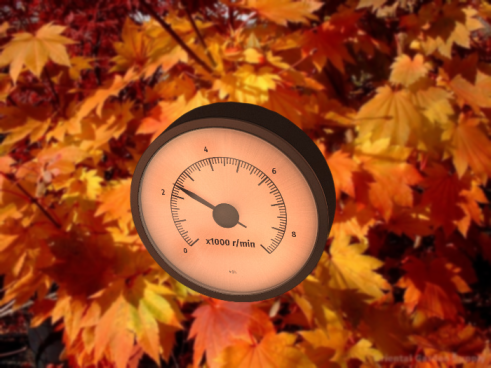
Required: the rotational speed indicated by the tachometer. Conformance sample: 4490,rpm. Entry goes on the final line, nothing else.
2500,rpm
